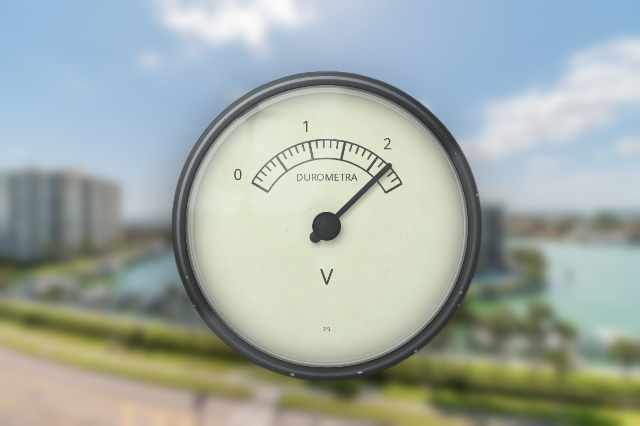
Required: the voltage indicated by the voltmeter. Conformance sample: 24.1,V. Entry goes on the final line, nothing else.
2.2,V
